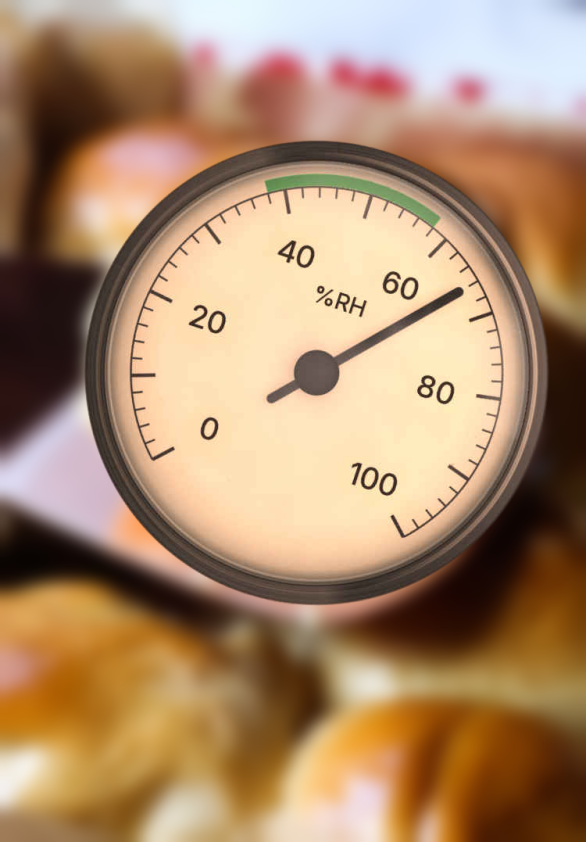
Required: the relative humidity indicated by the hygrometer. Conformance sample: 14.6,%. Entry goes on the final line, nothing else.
66,%
